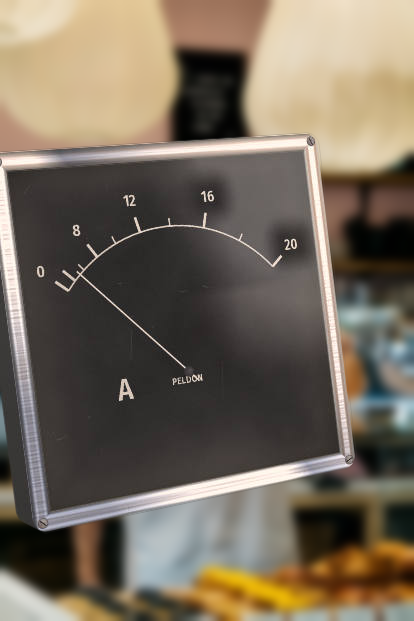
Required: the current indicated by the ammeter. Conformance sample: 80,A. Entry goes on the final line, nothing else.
5,A
